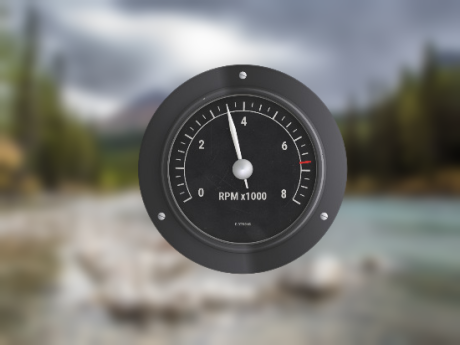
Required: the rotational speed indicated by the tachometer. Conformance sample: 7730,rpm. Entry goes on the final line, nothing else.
3500,rpm
